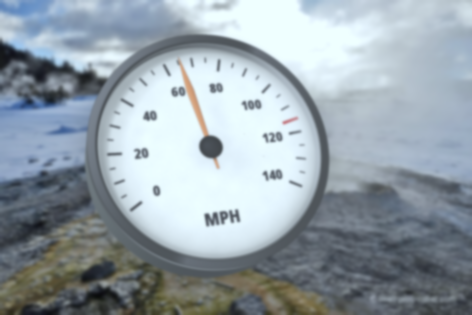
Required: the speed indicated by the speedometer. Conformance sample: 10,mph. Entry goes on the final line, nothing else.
65,mph
